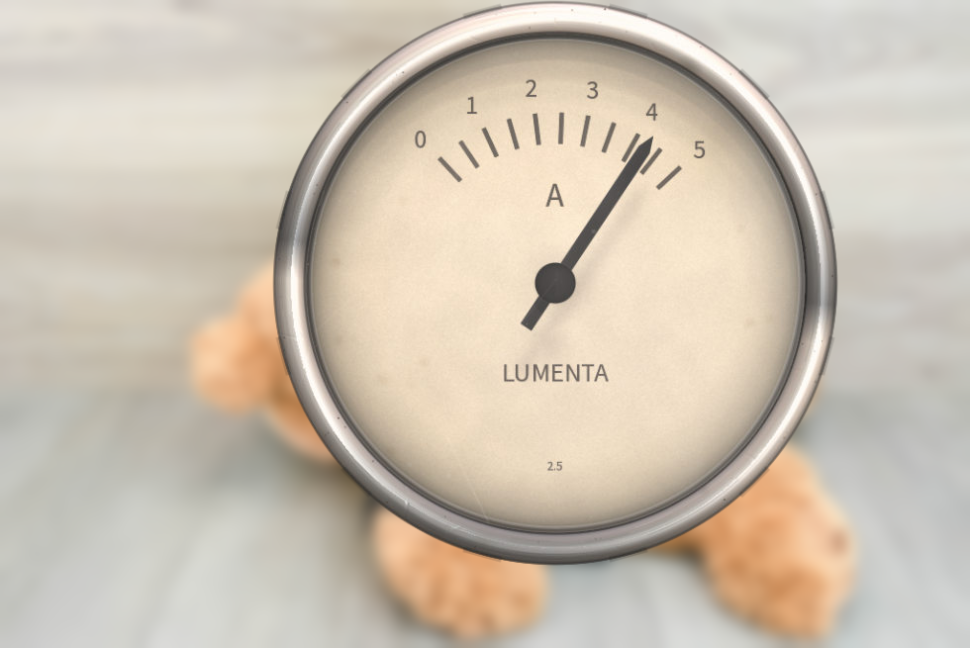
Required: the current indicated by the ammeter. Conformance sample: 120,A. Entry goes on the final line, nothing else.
4.25,A
